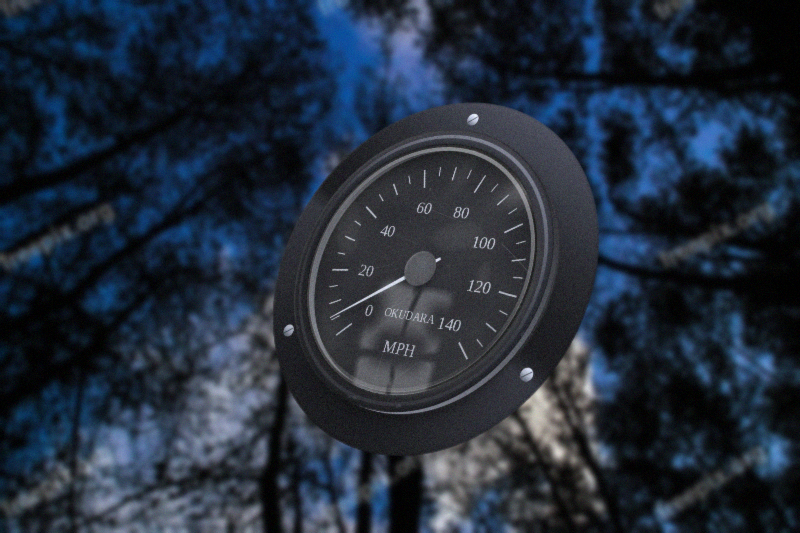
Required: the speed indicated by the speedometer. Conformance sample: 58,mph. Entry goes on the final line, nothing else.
5,mph
